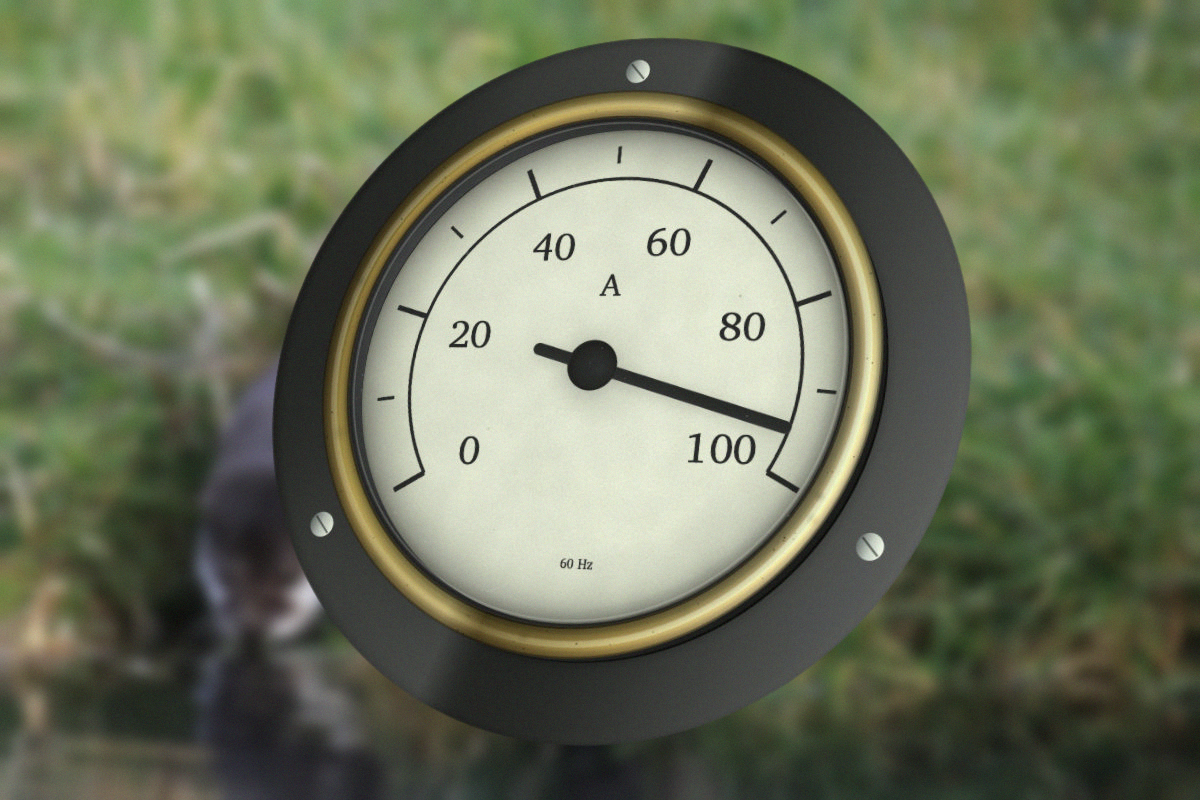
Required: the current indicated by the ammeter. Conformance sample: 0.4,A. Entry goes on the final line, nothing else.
95,A
